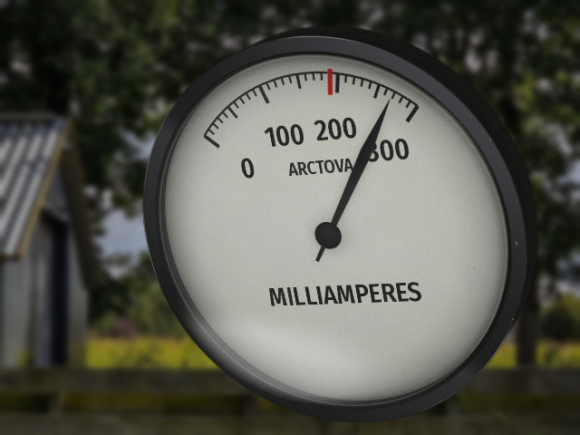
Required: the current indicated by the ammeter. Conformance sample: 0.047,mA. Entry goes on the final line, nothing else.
270,mA
